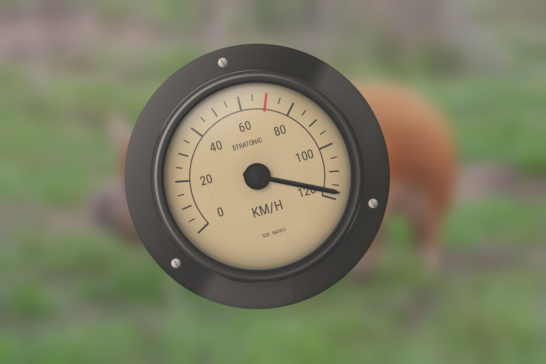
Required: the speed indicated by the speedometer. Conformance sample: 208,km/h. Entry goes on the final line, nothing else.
117.5,km/h
